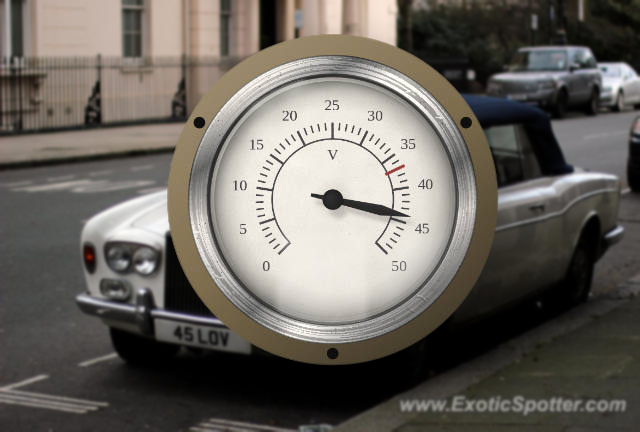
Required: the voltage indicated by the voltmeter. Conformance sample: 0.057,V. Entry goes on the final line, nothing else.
44,V
